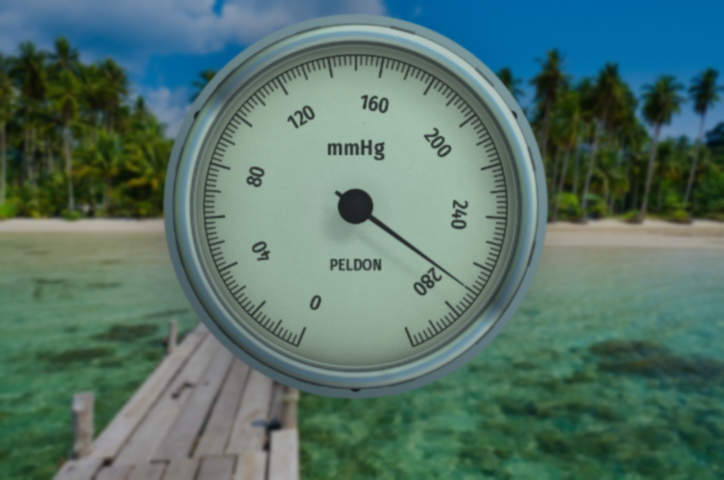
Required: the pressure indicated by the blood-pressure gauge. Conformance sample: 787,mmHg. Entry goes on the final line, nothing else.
270,mmHg
